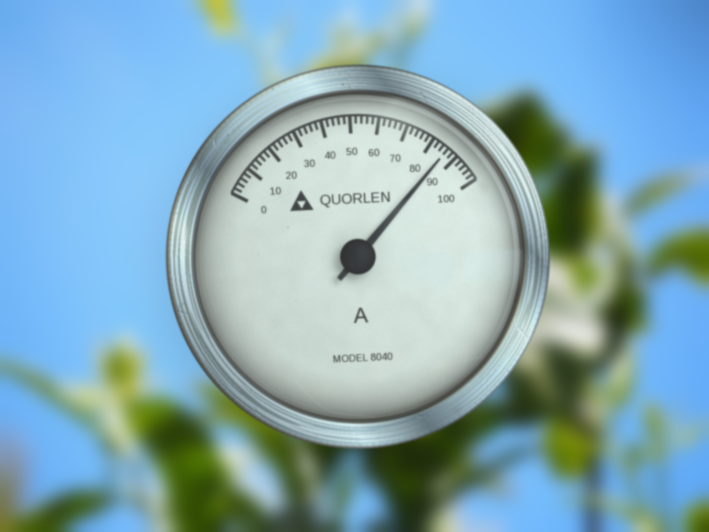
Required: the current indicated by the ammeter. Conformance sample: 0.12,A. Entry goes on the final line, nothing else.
86,A
